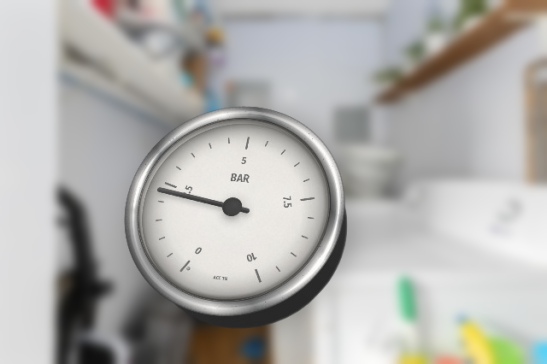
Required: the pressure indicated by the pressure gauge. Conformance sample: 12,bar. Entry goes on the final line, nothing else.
2.25,bar
